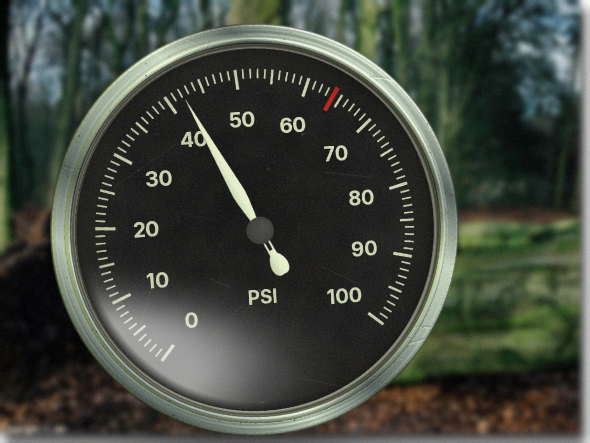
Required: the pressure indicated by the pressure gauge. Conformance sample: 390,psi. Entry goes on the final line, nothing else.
42,psi
